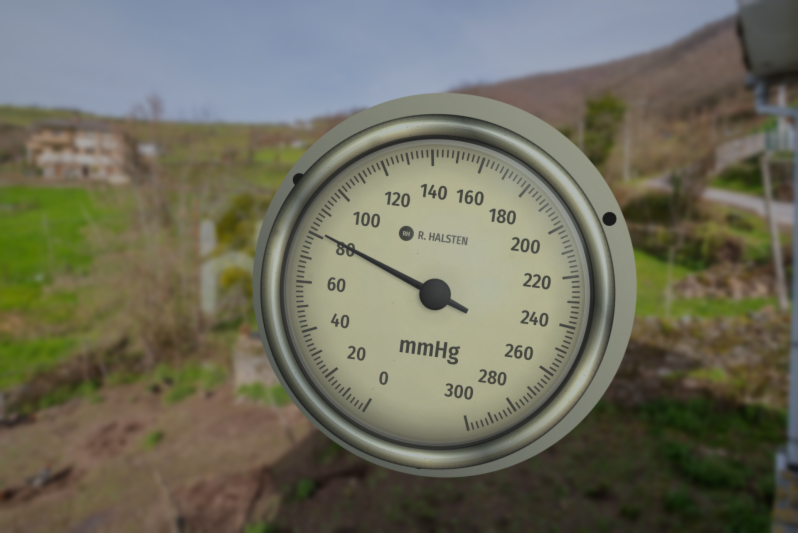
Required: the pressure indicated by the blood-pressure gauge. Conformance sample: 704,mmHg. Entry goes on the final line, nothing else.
82,mmHg
